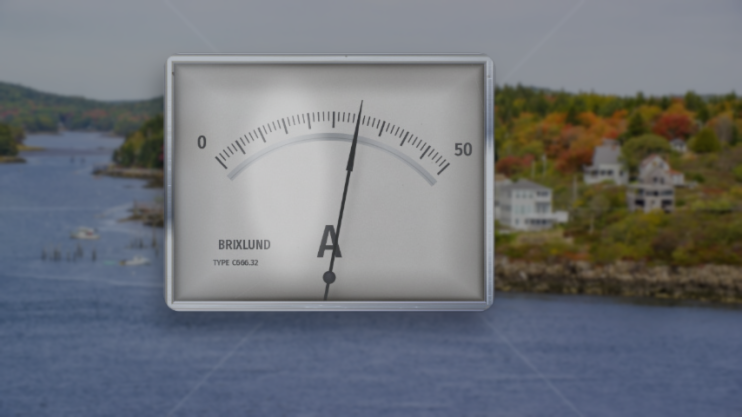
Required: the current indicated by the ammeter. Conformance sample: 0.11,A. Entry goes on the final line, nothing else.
30,A
